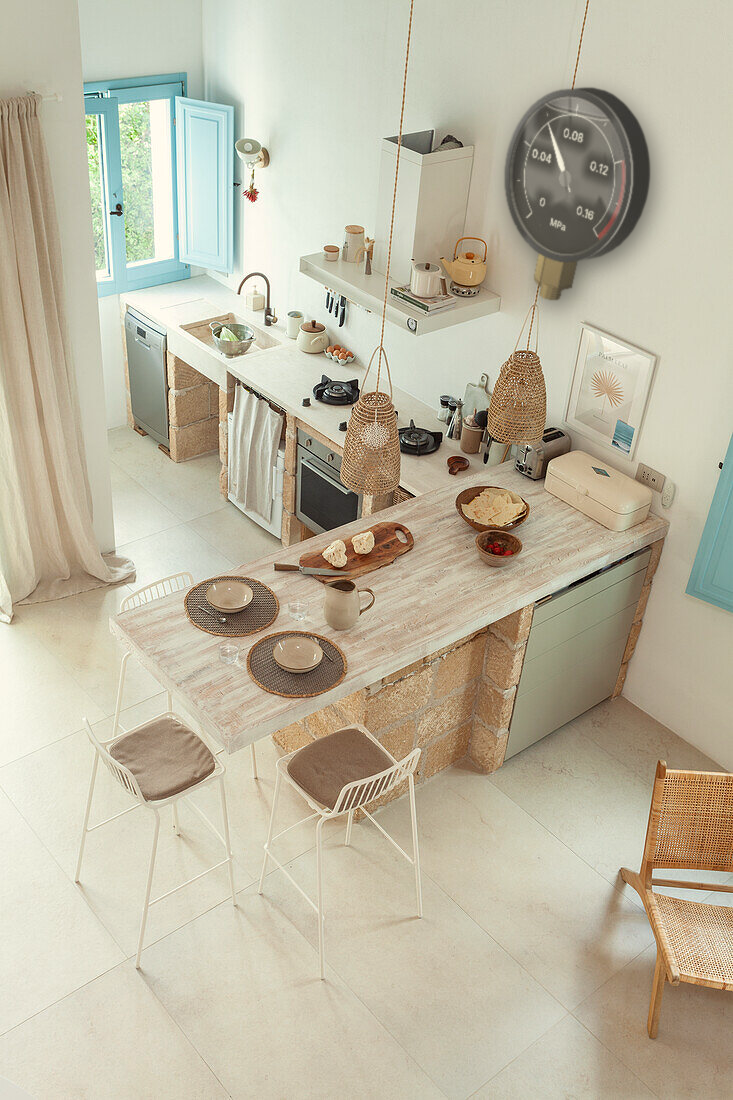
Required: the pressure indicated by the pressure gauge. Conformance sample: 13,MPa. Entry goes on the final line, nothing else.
0.06,MPa
